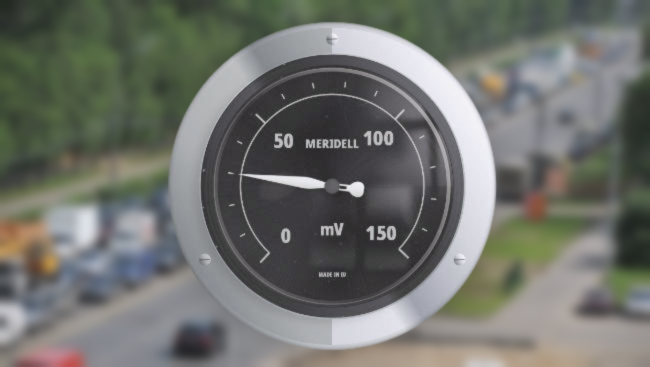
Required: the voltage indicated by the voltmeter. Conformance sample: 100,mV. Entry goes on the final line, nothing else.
30,mV
